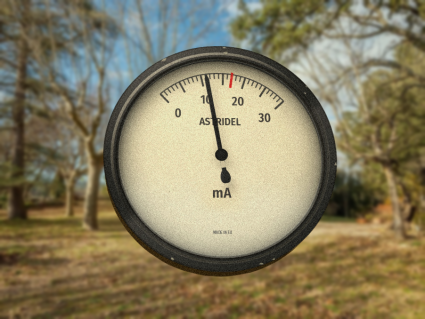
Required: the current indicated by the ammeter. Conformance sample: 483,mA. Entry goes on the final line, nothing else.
11,mA
